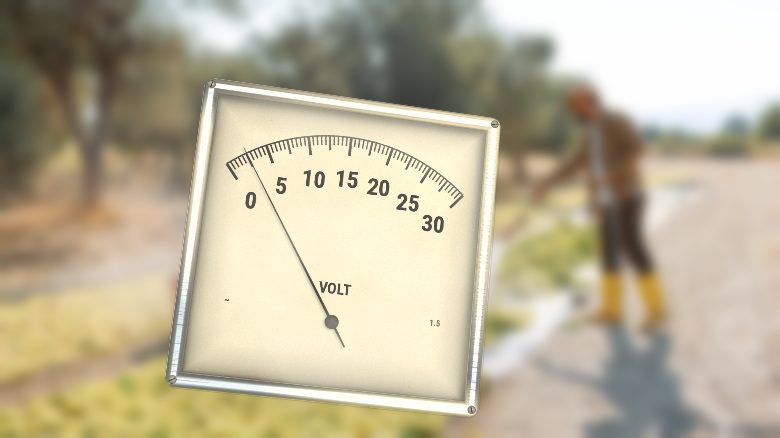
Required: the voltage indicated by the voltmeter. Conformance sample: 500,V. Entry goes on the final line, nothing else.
2.5,V
